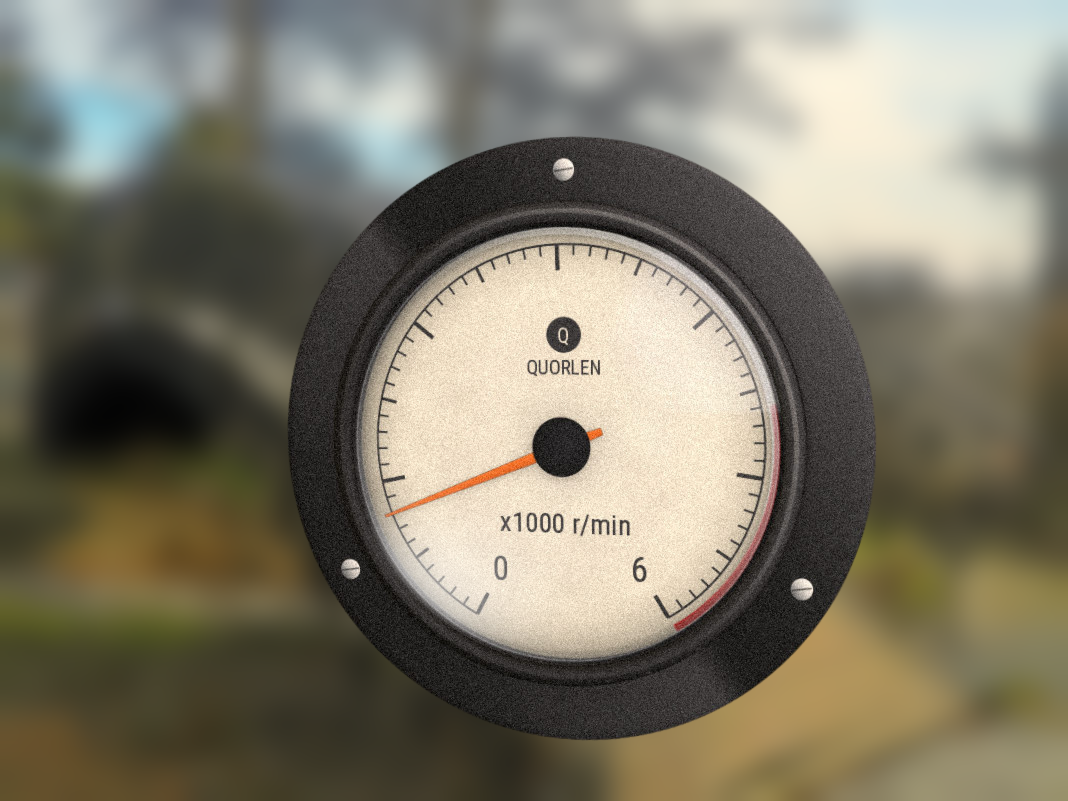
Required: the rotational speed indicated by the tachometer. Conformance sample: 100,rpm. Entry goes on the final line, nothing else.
800,rpm
